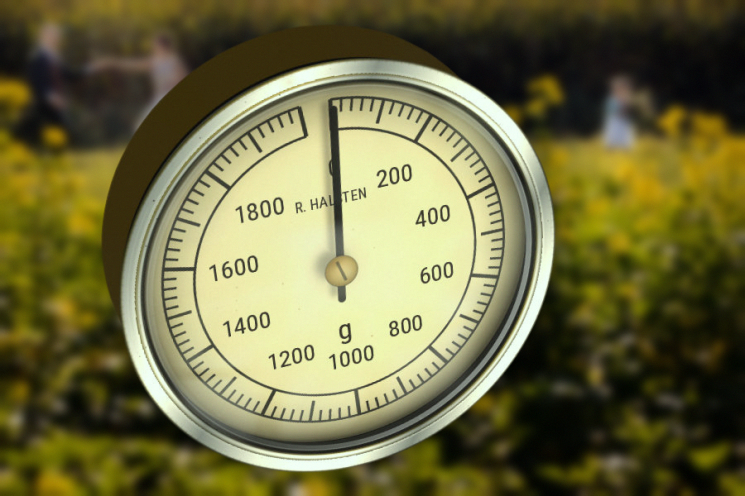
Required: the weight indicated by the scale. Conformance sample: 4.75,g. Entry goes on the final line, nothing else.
0,g
